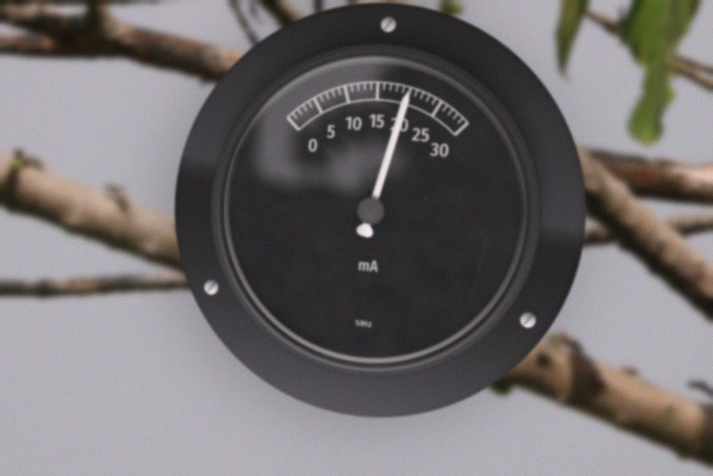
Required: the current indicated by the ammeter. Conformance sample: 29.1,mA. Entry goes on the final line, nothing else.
20,mA
